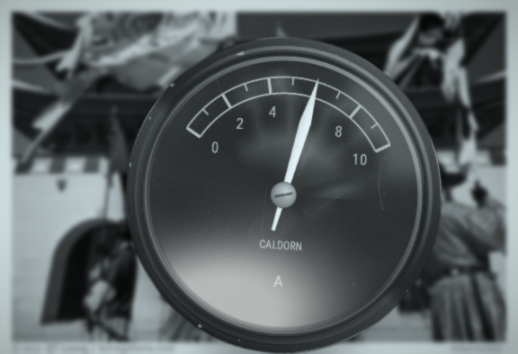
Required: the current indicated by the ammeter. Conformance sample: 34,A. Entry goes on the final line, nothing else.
6,A
